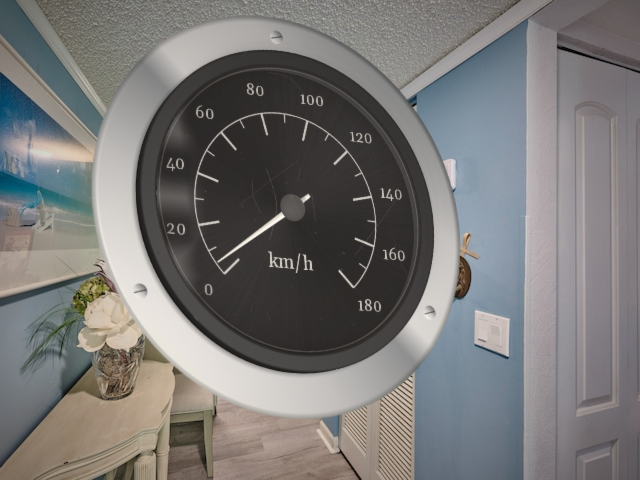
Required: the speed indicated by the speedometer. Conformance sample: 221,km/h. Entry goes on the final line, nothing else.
5,km/h
